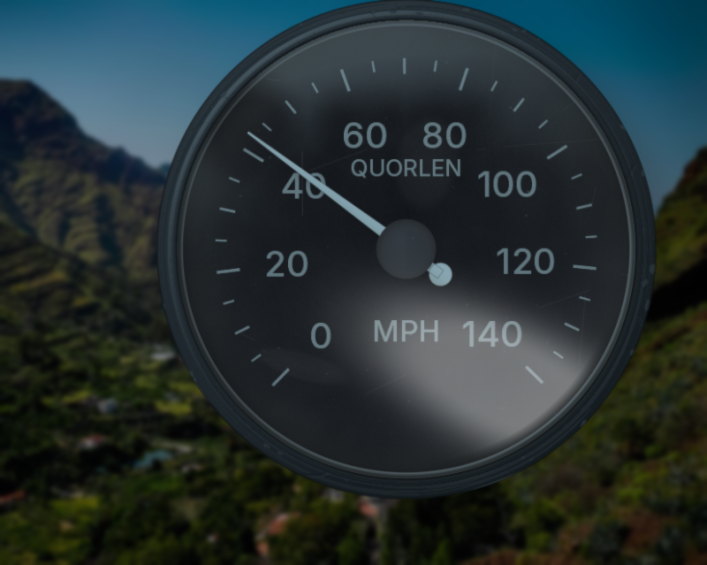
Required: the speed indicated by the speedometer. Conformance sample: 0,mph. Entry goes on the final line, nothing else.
42.5,mph
